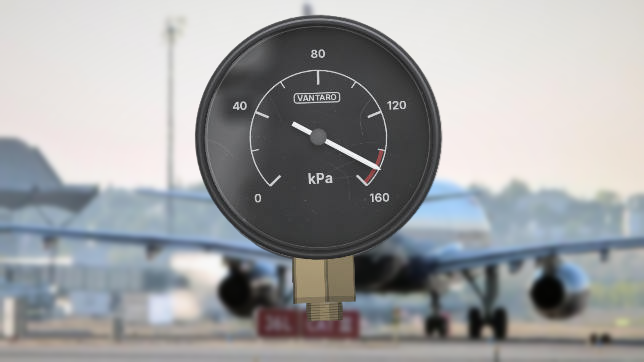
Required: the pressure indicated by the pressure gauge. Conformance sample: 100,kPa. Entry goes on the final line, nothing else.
150,kPa
